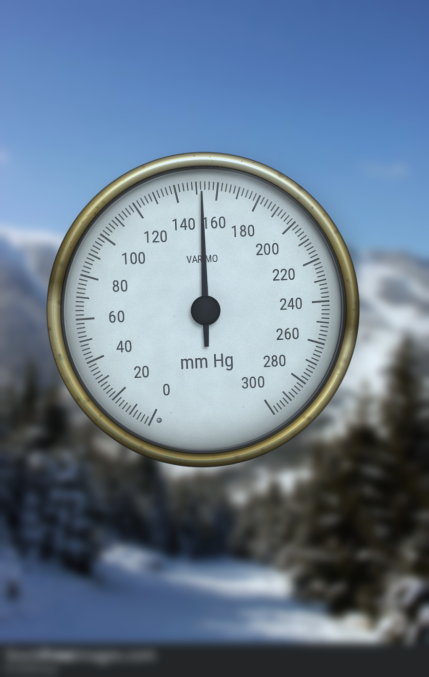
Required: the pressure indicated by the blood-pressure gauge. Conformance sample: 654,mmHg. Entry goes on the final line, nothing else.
152,mmHg
